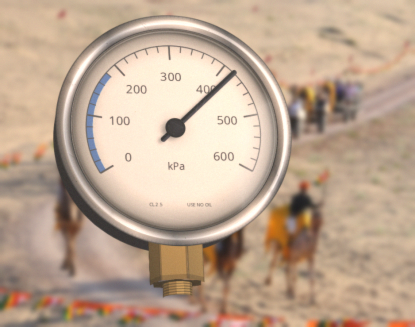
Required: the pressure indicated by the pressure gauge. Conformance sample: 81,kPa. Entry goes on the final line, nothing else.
420,kPa
